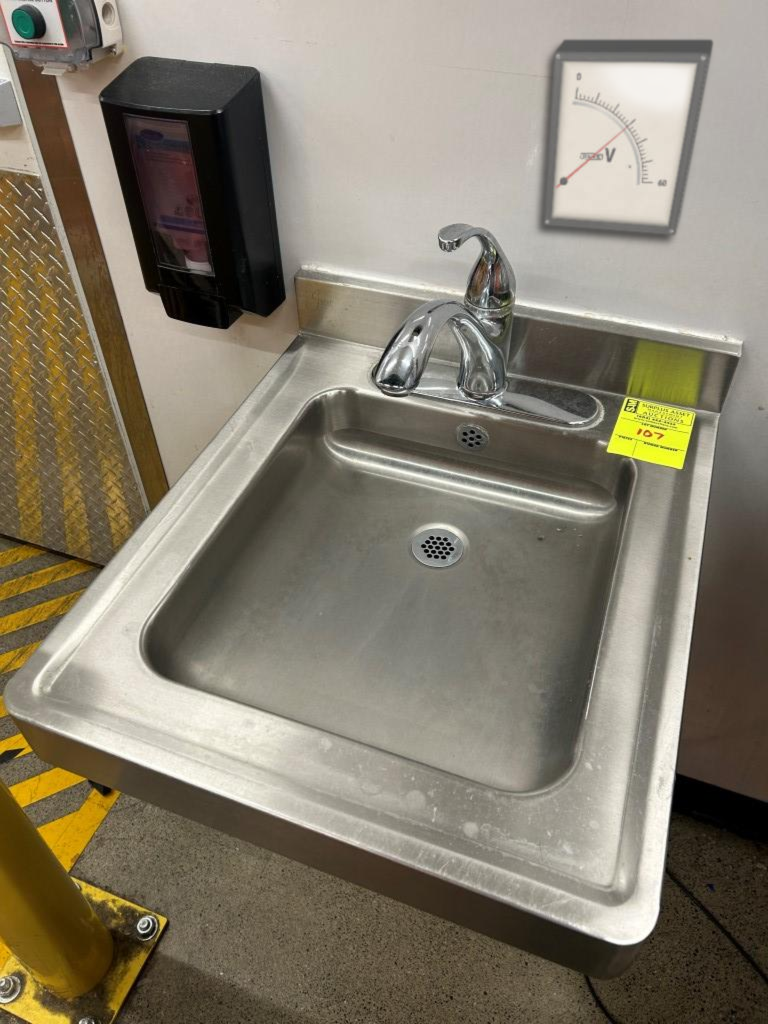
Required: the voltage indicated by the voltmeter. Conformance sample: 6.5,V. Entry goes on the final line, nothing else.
30,V
